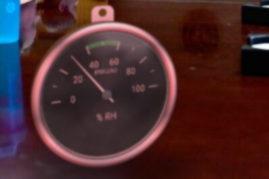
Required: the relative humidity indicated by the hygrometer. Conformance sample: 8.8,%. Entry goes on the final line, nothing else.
30,%
